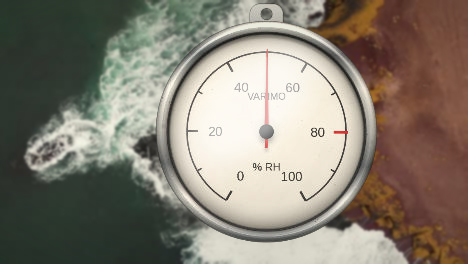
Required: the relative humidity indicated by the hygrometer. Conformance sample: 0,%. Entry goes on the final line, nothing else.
50,%
